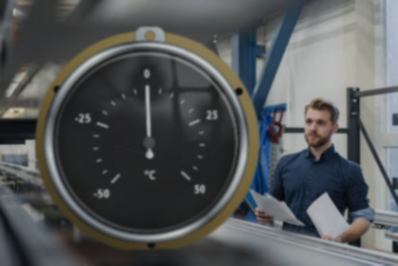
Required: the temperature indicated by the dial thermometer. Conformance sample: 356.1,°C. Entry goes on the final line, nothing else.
0,°C
